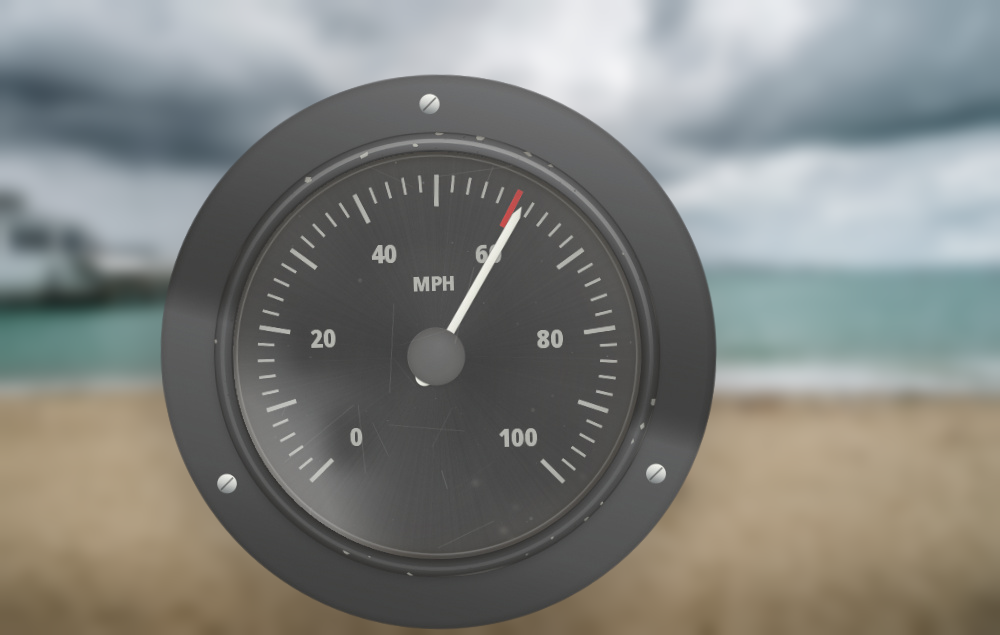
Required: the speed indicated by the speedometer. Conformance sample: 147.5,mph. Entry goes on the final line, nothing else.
61,mph
